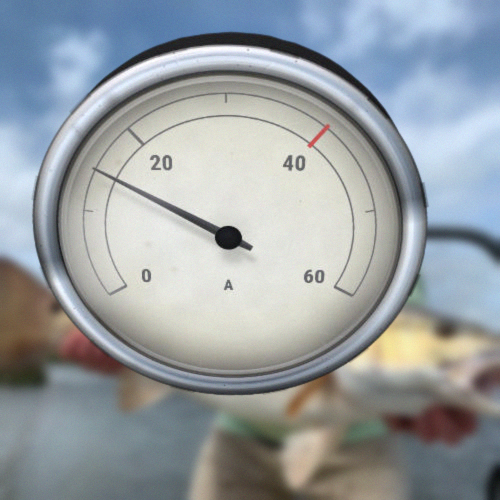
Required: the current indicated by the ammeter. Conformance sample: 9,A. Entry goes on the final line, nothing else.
15,A
